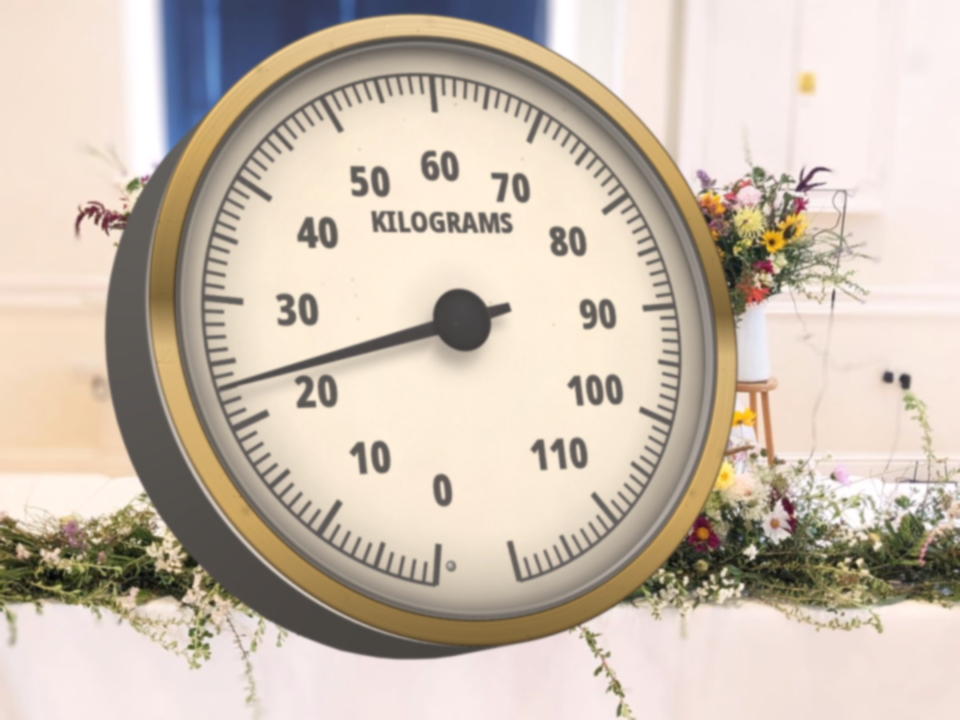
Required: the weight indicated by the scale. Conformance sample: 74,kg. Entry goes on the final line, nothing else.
23,kg
